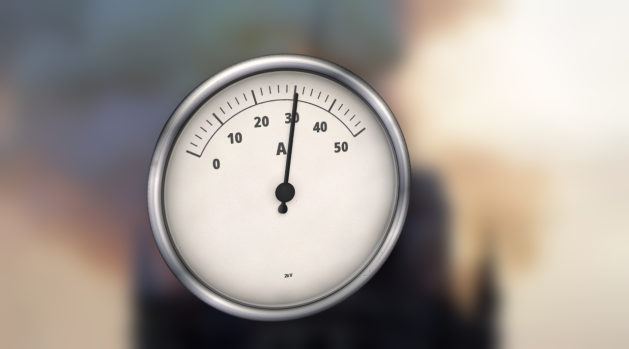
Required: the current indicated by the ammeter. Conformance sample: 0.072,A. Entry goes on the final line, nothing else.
30,A
